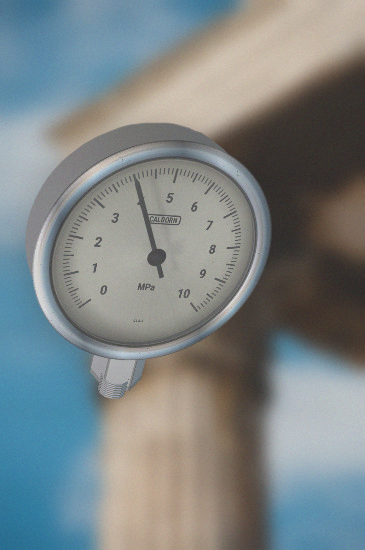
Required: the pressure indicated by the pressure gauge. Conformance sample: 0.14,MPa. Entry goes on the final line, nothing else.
4,MPa
